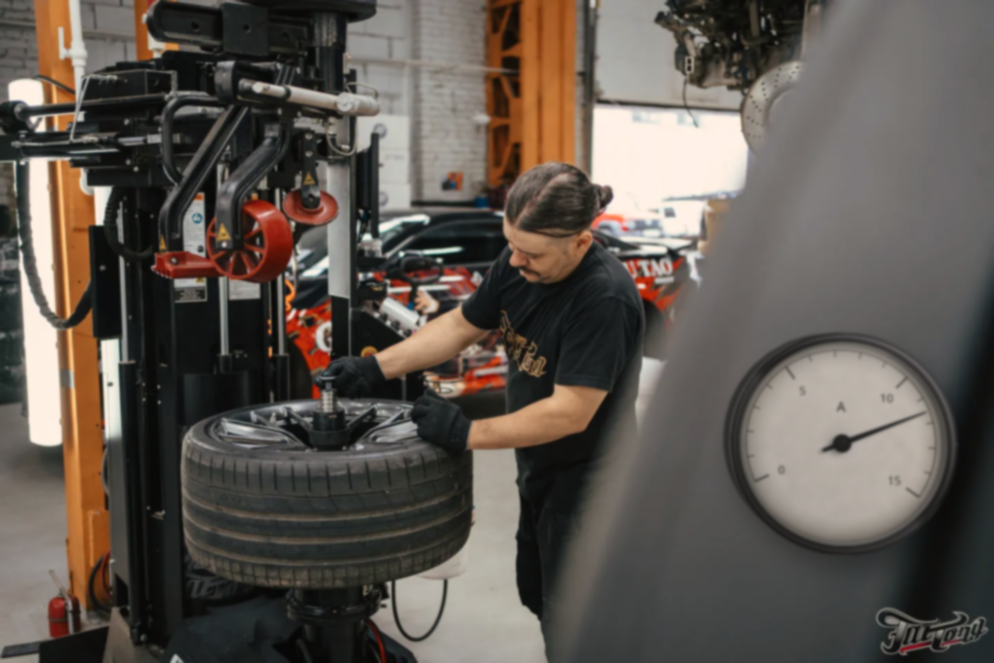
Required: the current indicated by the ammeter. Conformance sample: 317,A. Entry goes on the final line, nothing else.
11.5,A
